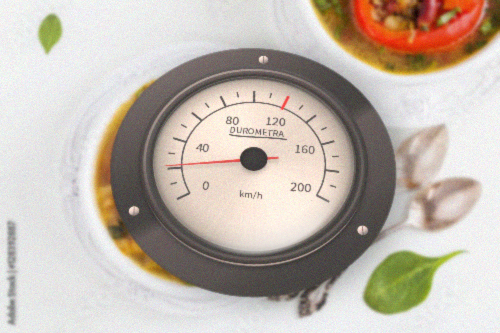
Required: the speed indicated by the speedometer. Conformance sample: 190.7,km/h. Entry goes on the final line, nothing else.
20,km/h
